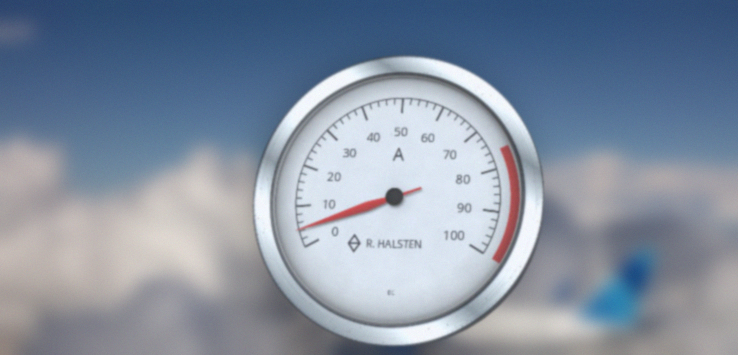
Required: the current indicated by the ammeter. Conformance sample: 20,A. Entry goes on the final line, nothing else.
4,A
